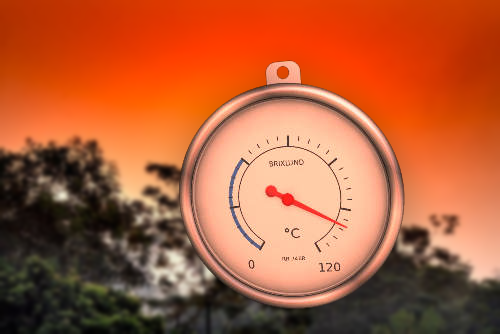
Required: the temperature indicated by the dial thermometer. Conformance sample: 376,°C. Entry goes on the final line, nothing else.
106,°C
